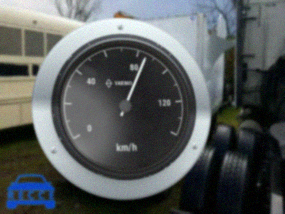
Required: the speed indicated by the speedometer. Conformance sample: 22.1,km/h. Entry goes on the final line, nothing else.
85,km/h
